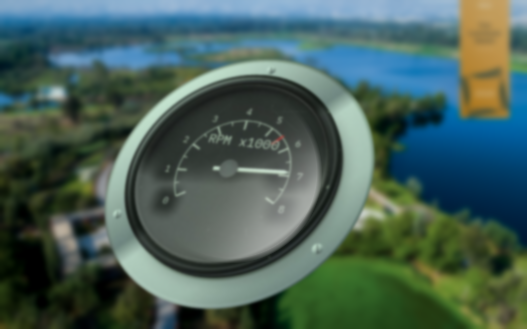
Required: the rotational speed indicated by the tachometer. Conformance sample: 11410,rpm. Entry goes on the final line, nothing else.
7000,rpm
